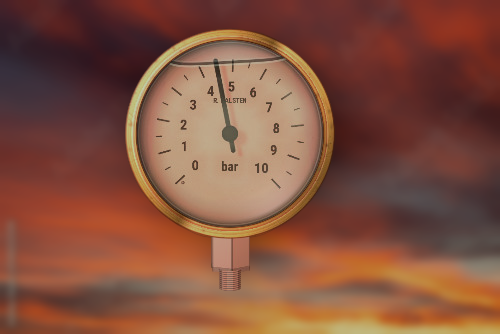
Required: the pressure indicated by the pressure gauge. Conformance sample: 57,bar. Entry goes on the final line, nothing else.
4.5,bar
